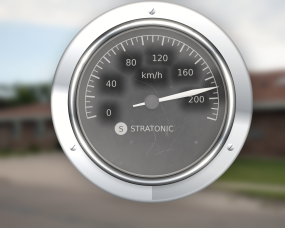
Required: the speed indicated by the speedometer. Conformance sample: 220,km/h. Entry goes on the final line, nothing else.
190,km/h
